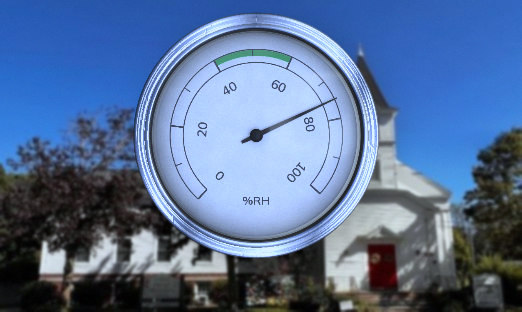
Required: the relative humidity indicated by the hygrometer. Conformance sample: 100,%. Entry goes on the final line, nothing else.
75,%
